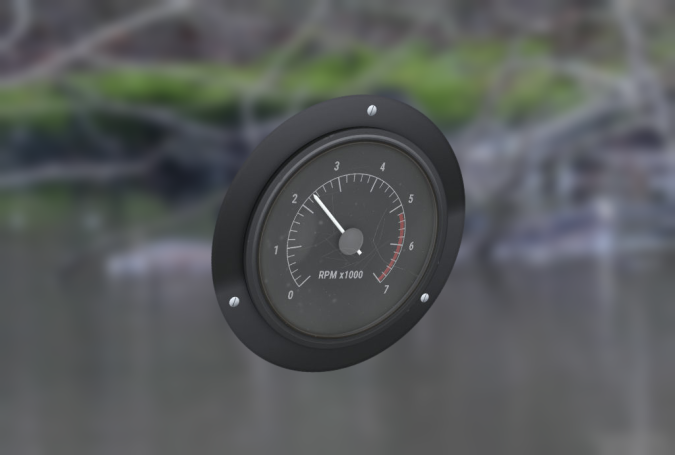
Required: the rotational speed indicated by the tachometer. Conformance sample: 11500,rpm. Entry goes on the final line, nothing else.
2300,rpm
